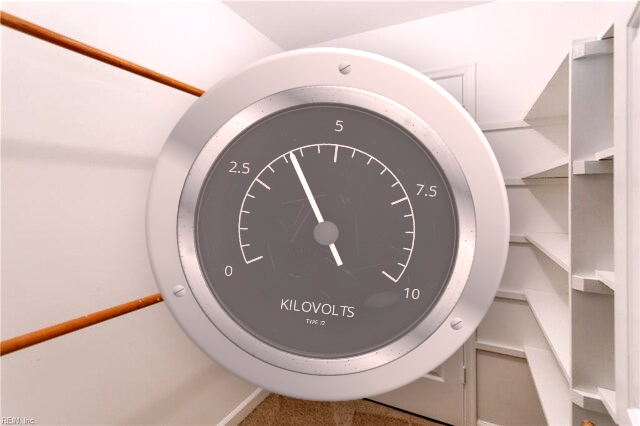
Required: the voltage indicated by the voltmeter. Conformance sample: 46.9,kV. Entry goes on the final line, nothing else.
3.75,kV
